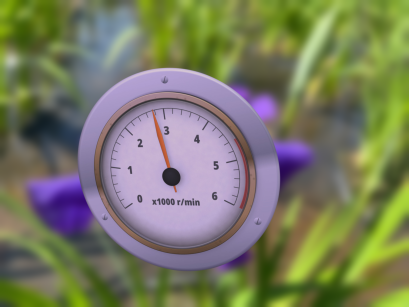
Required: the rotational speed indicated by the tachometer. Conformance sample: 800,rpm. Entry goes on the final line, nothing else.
2800,rpm
